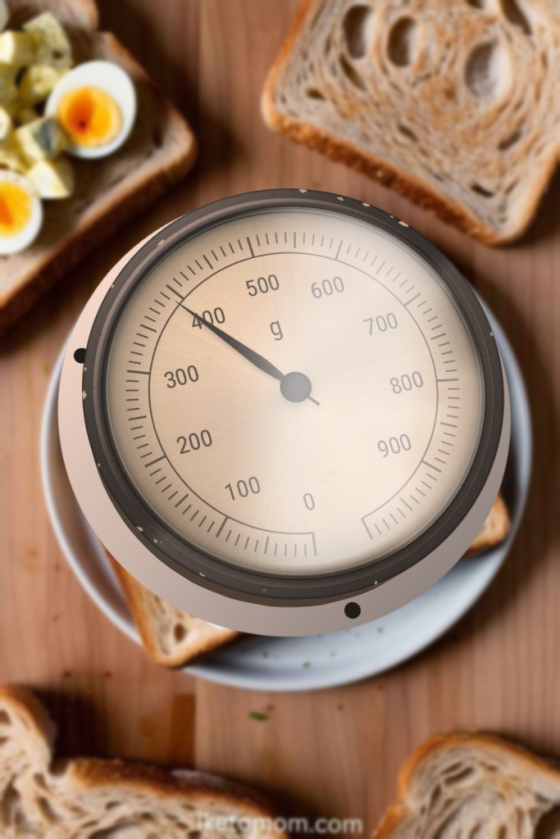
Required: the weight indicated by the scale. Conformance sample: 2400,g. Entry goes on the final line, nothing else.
390,g
